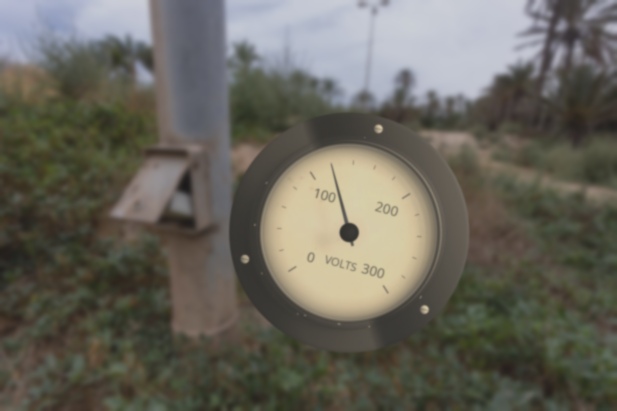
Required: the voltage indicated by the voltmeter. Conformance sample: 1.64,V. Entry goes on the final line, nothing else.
120,V
